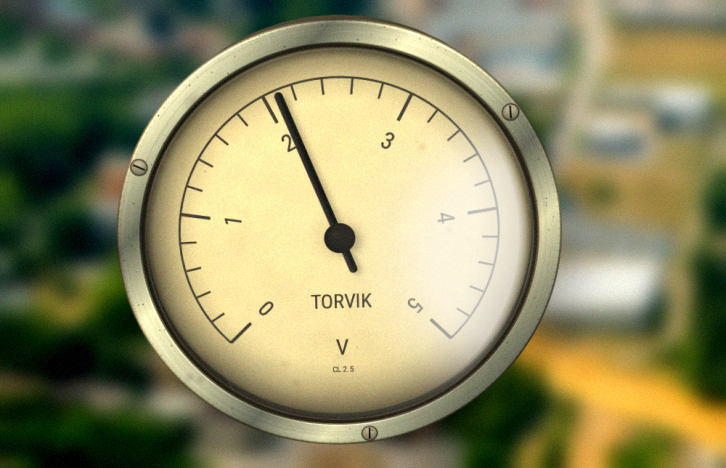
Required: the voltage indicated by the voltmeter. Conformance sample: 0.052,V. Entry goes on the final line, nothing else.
2.1,V
